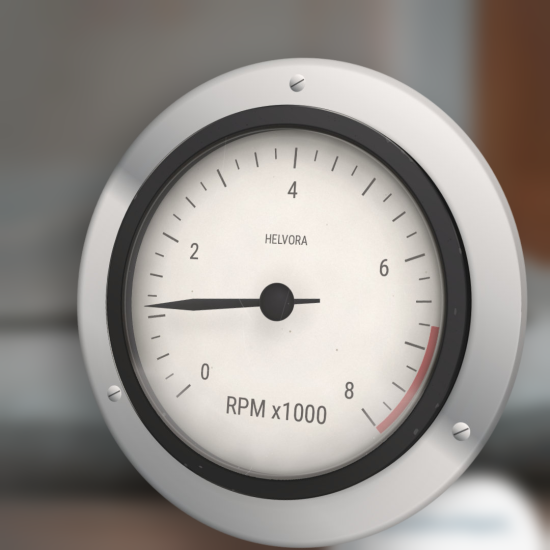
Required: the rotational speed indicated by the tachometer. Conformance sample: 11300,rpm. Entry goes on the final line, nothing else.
1125,rpm
